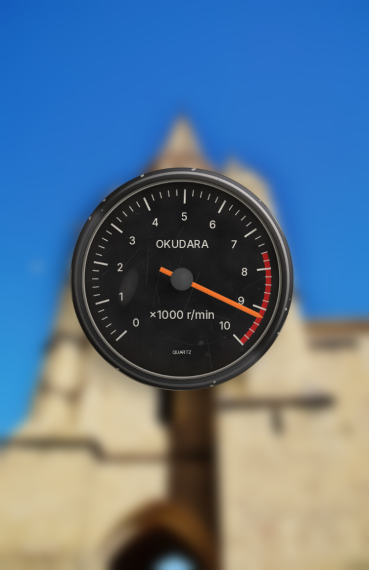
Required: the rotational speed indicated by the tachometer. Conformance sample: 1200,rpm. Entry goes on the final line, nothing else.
9200,rpm
